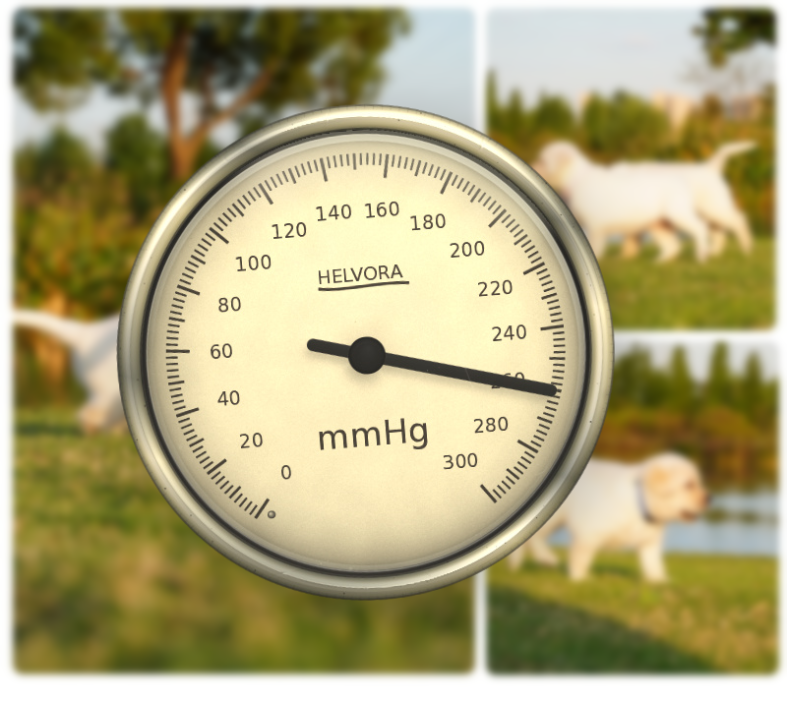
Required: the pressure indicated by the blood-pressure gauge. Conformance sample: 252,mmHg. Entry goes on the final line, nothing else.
260,mmHg
